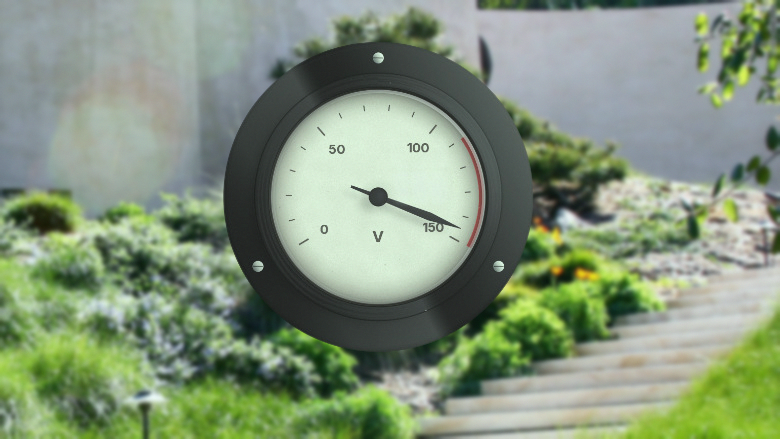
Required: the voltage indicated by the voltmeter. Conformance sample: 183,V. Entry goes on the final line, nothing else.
145,V
